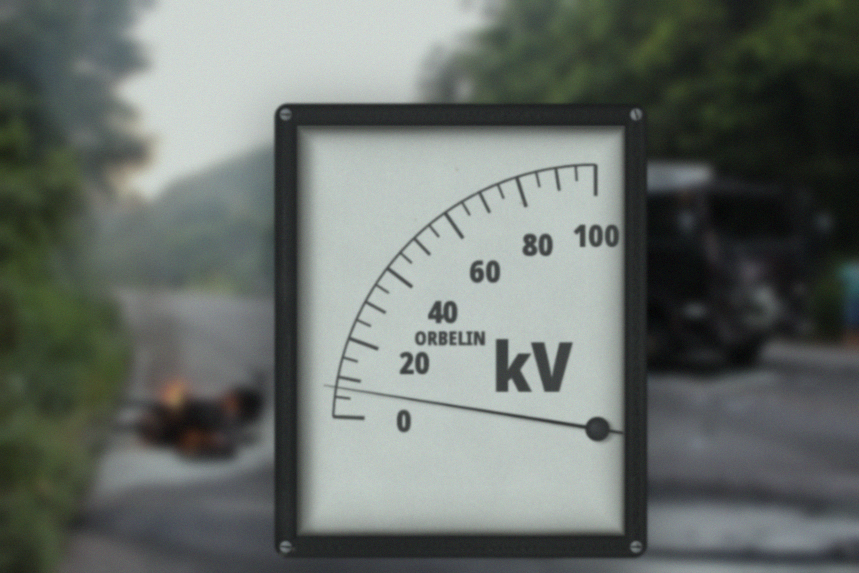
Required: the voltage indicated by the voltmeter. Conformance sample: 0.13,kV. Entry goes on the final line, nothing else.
7.5,kV
